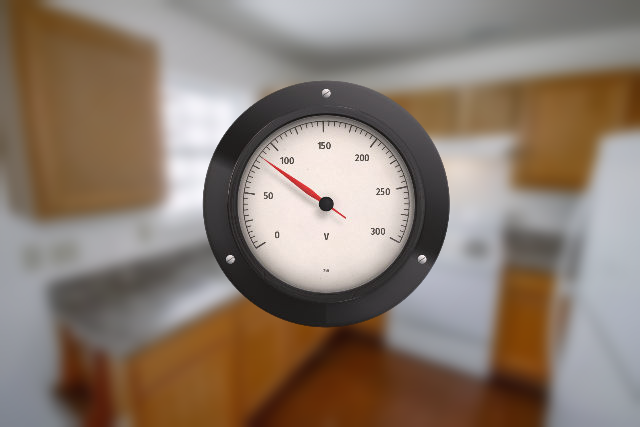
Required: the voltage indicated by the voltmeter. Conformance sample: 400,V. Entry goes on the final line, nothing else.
85,V
